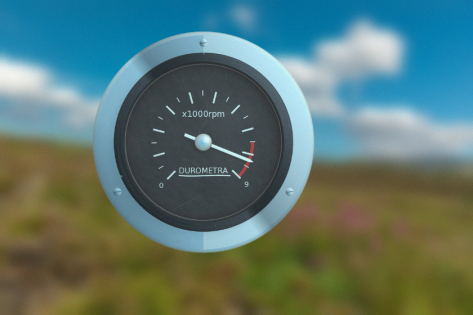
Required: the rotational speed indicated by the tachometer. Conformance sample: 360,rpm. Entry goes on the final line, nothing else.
8250,rpm
